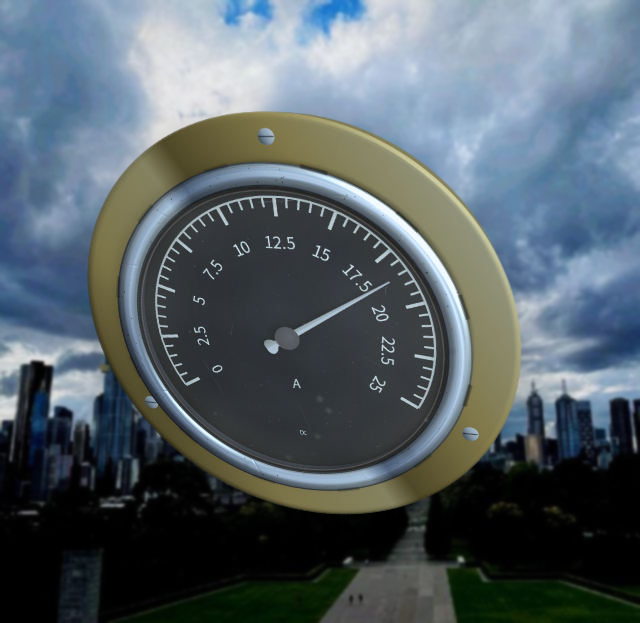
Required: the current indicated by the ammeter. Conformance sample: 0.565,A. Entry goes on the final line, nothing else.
18.5,A
